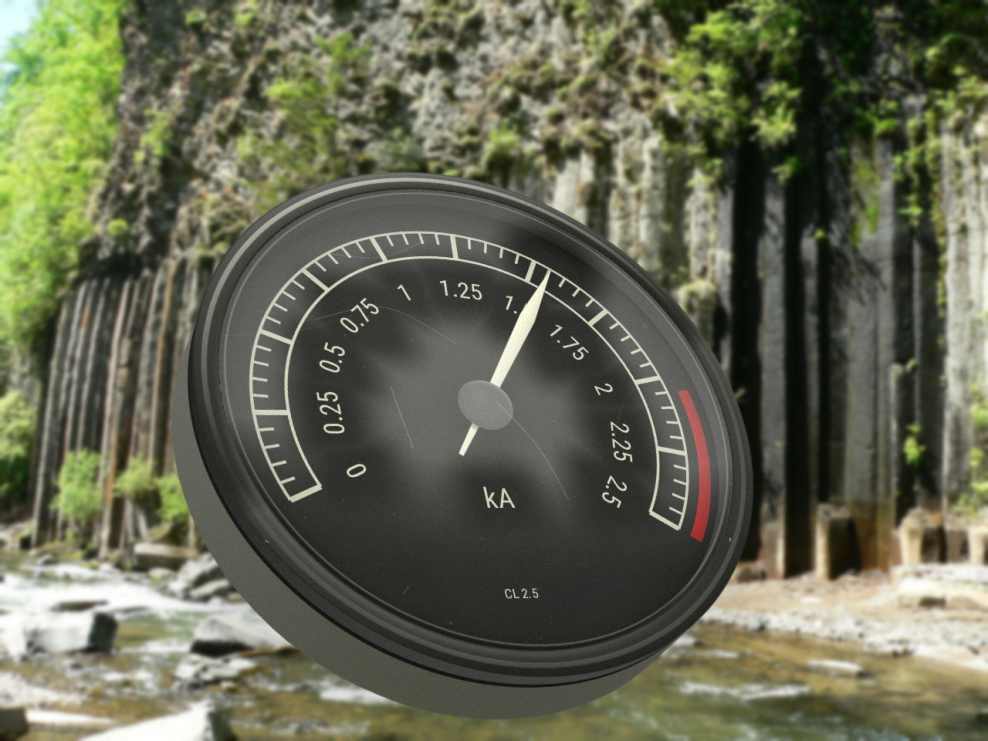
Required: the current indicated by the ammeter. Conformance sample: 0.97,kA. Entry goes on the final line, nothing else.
1.55,kA
